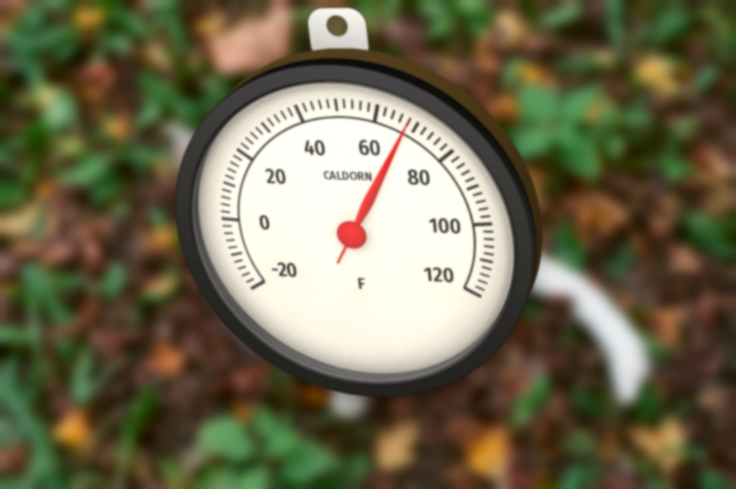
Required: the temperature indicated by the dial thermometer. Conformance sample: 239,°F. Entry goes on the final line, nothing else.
68,°F
